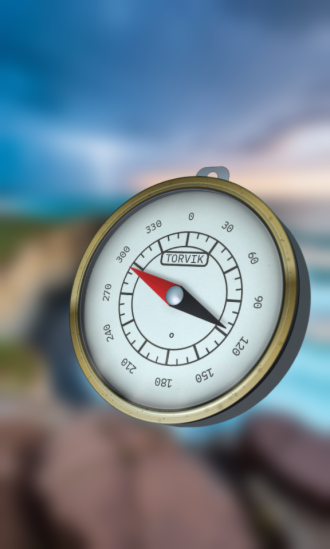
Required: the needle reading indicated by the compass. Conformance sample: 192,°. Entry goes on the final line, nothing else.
295,°
